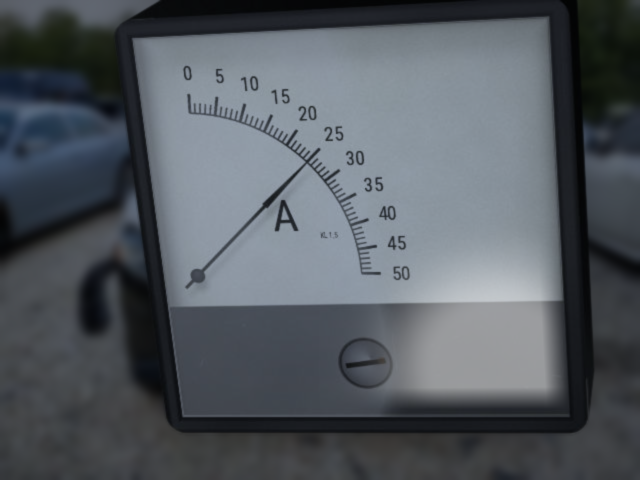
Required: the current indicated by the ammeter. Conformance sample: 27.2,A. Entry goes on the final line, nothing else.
25,A
